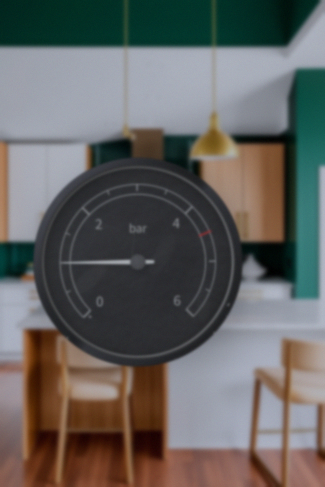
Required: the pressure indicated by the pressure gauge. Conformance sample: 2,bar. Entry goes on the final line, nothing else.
1,bar
